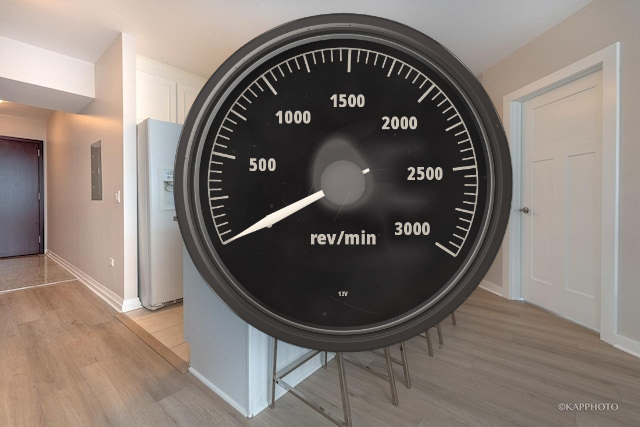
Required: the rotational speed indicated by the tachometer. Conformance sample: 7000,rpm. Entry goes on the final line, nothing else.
0,rpm
